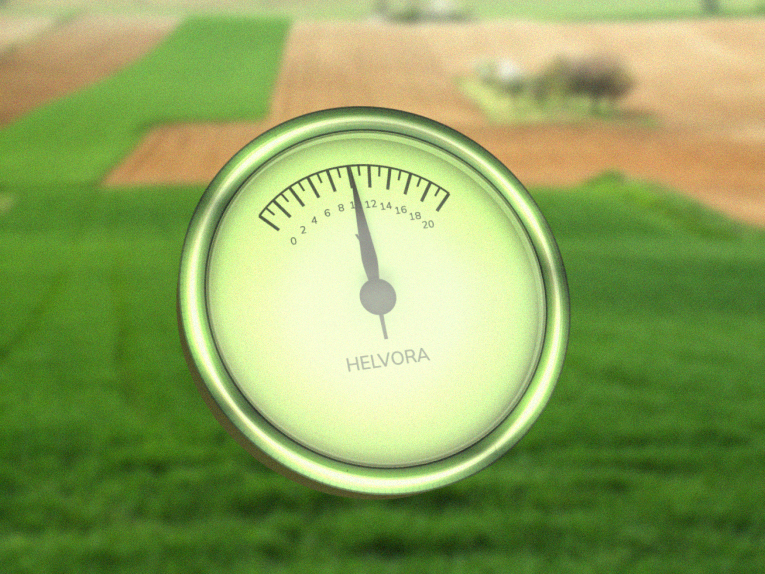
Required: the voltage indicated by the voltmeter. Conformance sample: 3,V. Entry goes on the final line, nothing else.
10,V
